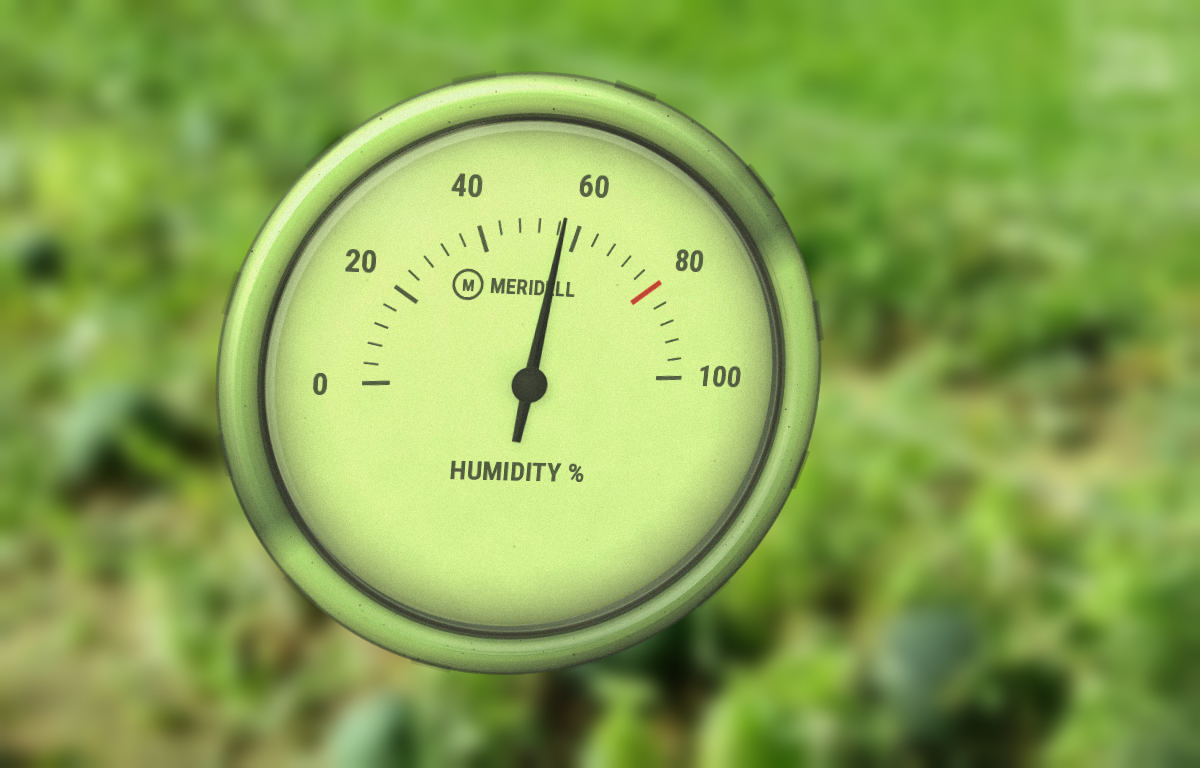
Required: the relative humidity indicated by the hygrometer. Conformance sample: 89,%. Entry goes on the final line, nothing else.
56,%
